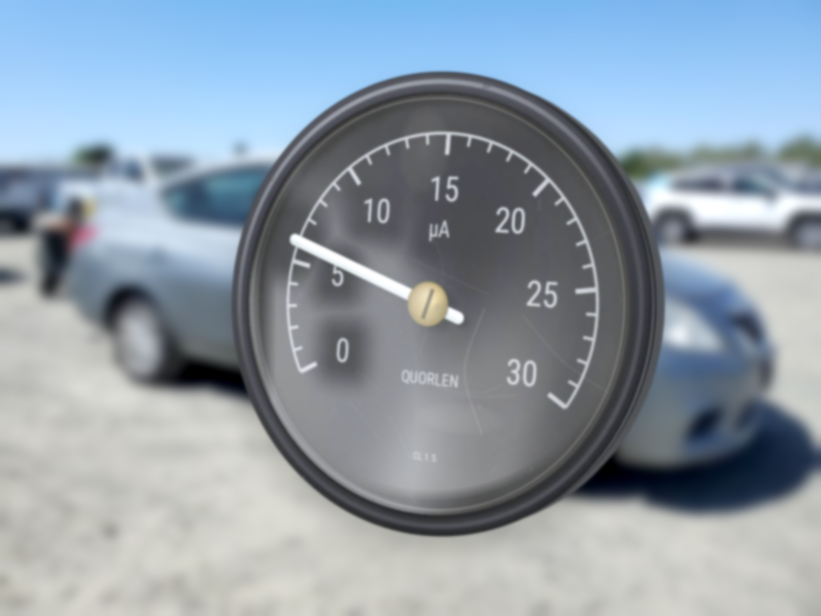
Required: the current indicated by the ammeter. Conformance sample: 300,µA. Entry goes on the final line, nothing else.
6,µA
